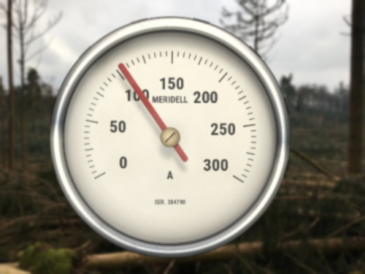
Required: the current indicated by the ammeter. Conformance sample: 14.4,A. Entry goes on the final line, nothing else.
105,A
